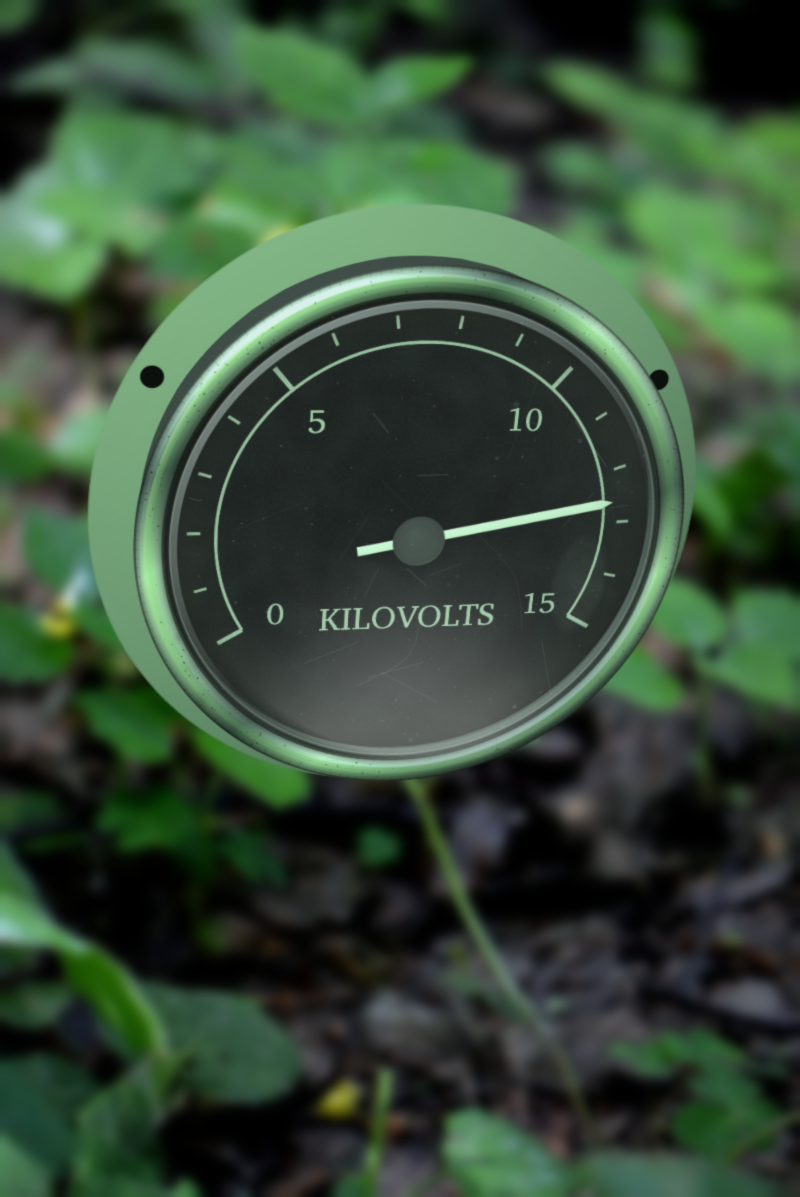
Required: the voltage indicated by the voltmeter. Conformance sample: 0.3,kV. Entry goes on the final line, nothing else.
12.5,kV
